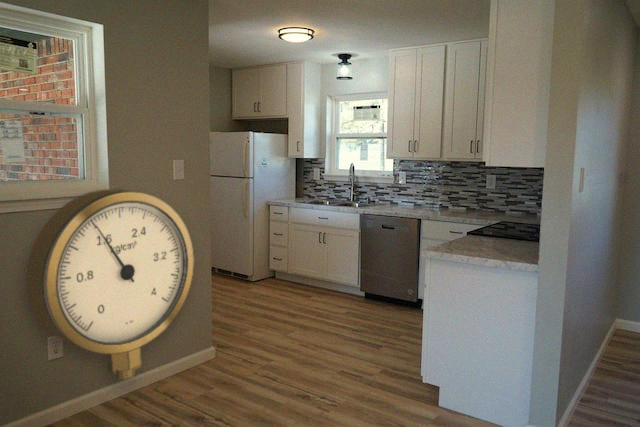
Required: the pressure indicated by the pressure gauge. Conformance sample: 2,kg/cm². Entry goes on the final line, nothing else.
1.6,kg/cm²
